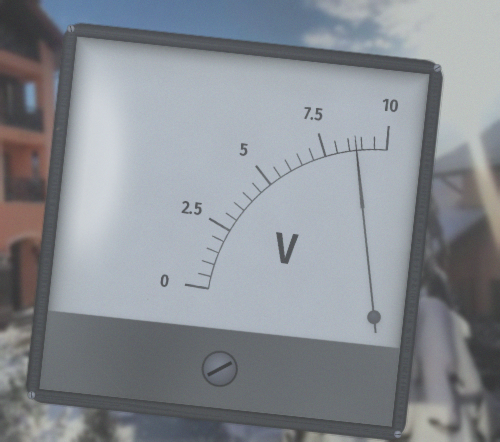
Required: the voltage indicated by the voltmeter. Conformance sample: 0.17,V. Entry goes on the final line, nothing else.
8.75,V
